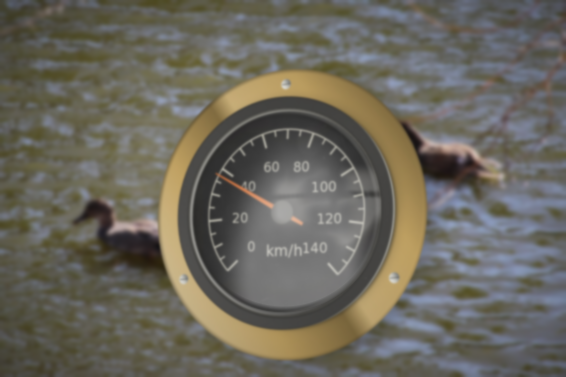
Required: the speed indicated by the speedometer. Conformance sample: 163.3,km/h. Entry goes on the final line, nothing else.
37.5,km/h
